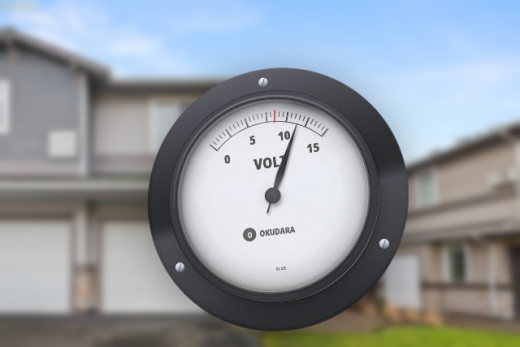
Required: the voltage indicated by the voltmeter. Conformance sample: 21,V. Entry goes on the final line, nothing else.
11.5,V
